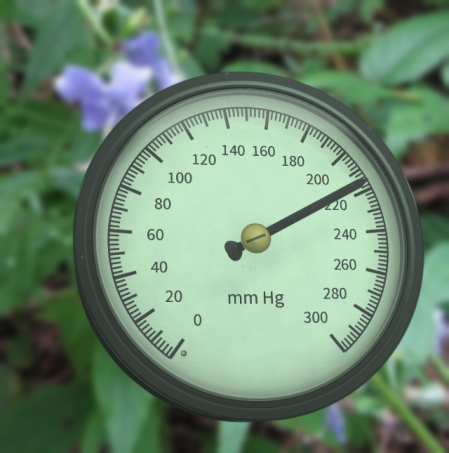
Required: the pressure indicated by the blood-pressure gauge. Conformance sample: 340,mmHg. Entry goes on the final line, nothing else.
216,mmHg
